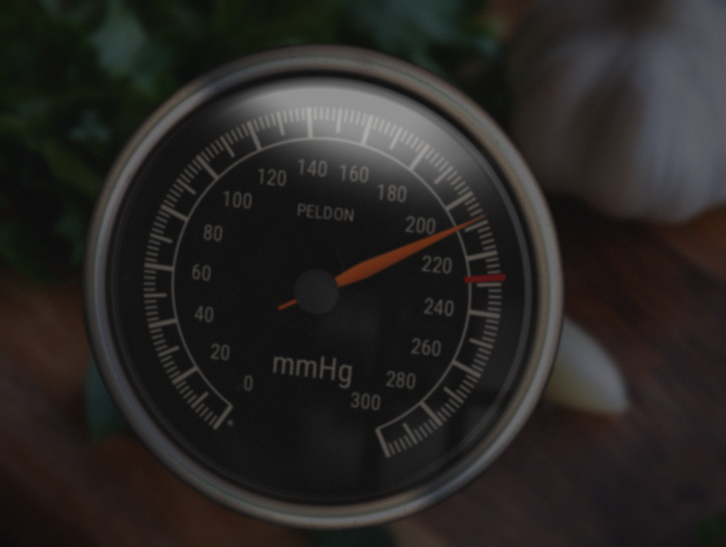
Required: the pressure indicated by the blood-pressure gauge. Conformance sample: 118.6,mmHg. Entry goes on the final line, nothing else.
208,mmHg
